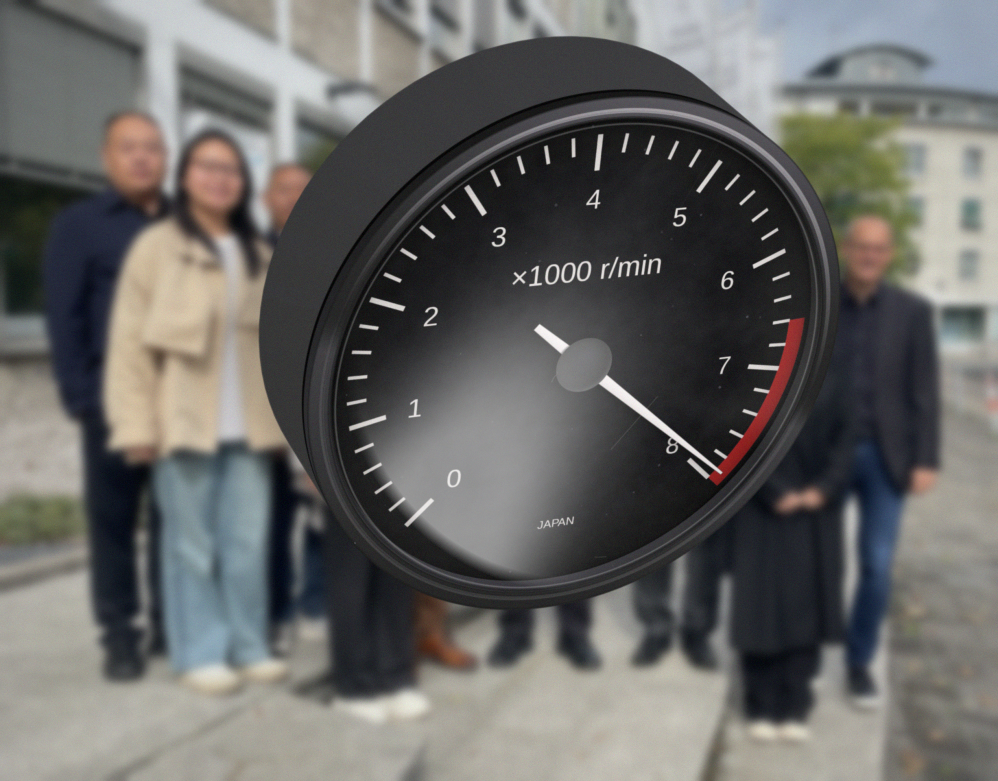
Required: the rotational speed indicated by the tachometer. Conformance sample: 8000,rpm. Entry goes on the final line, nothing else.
7900,rpm
